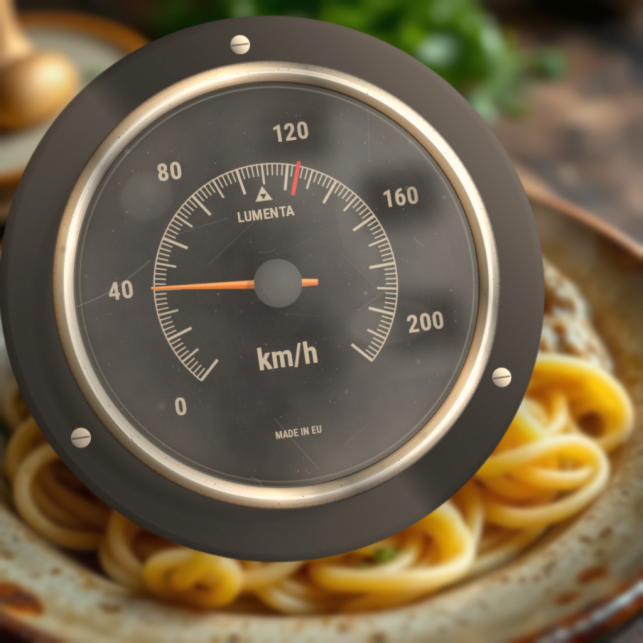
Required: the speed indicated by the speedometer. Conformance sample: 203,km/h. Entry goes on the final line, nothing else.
40,km/h
